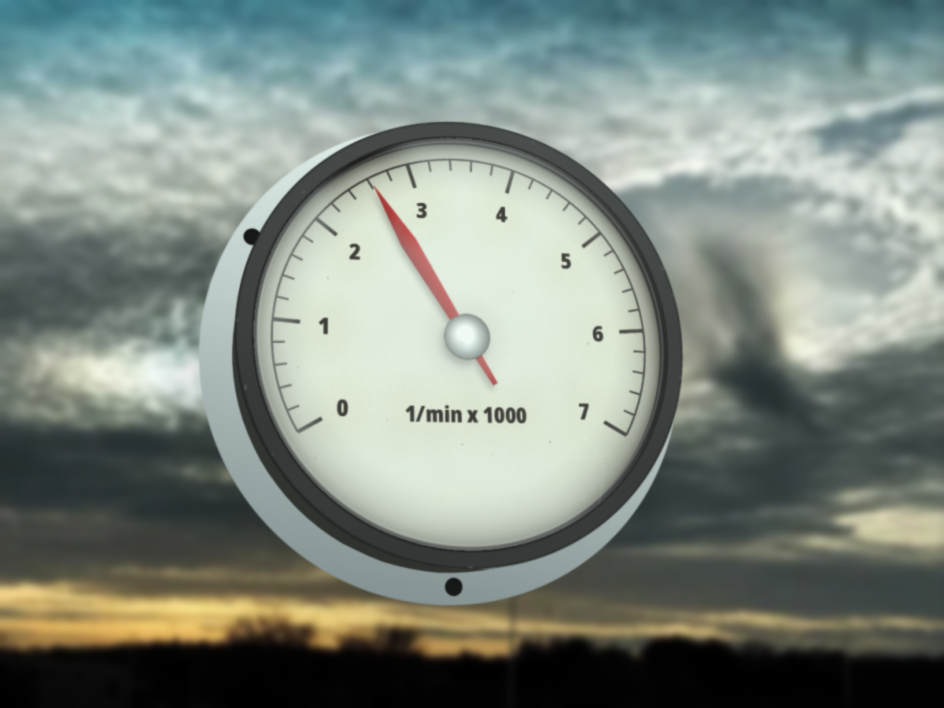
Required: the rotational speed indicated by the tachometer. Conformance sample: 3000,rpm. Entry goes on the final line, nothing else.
2600,rpm
